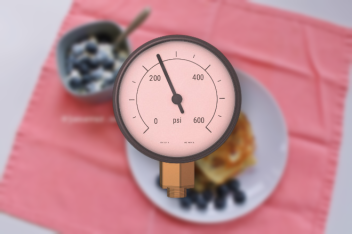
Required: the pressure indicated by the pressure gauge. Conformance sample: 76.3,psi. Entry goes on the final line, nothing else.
250,psi
